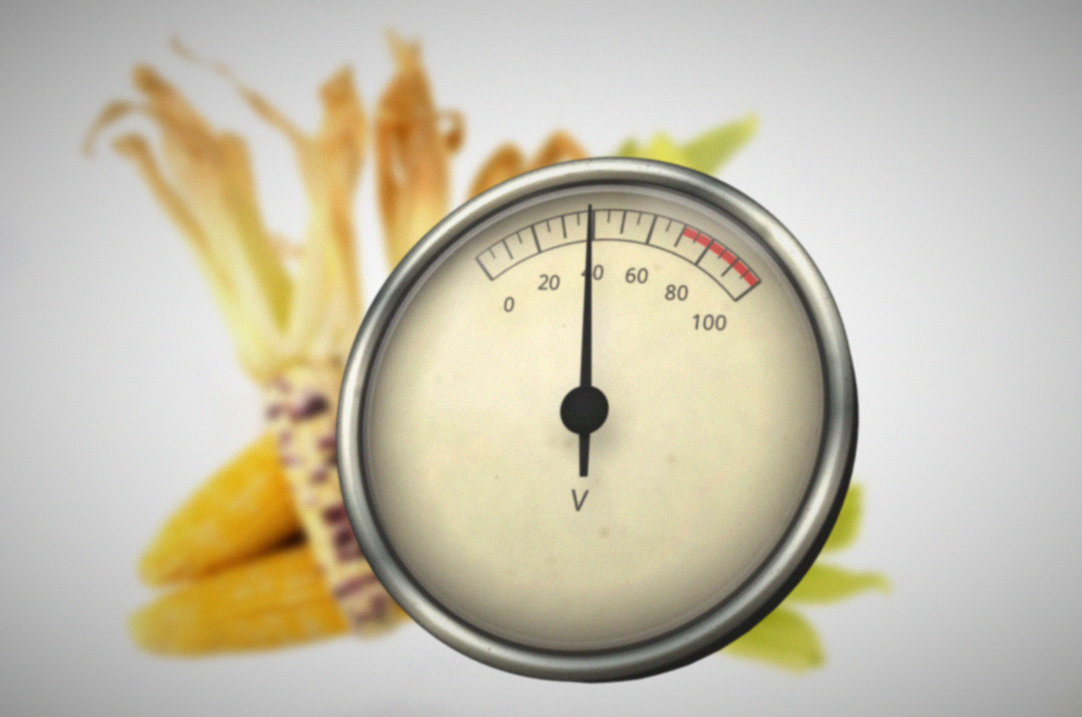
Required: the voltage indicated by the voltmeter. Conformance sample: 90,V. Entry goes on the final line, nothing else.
40,V
